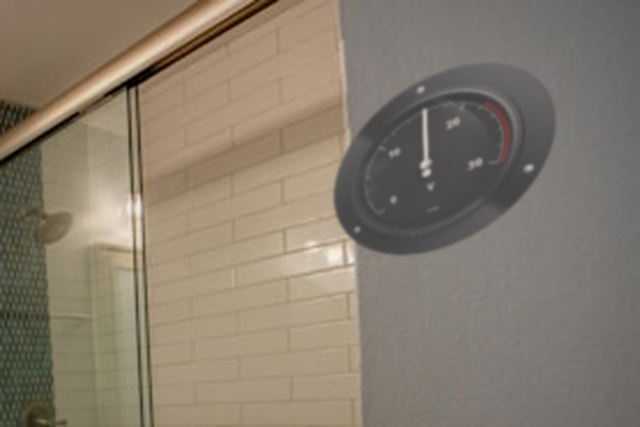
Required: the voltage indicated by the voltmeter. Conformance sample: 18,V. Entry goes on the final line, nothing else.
16,V
